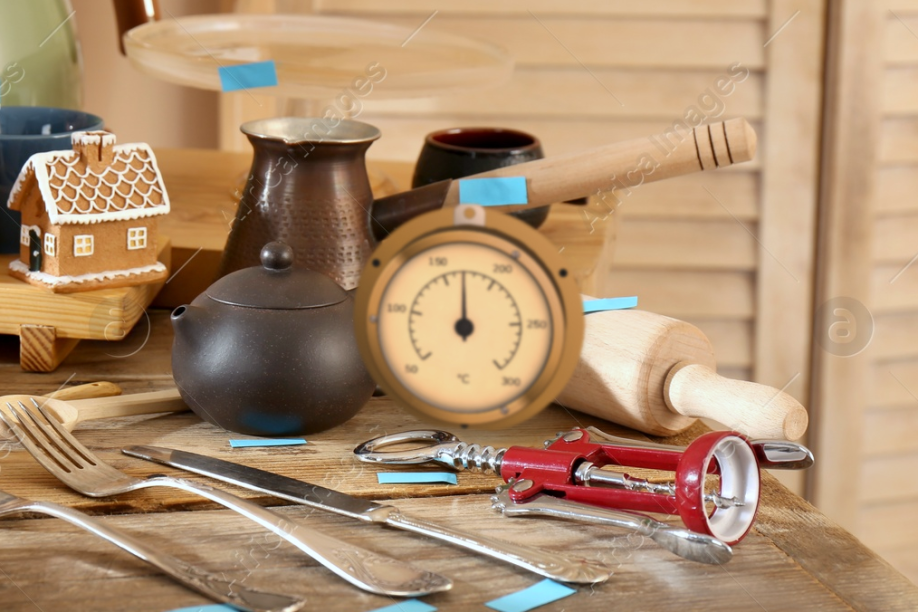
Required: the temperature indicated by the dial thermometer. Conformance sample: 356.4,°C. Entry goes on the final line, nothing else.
170,°C
